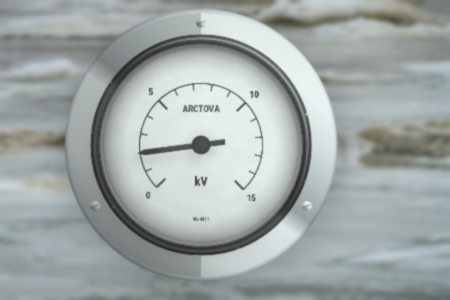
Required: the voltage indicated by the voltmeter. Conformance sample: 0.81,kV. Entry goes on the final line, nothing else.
2,kV
